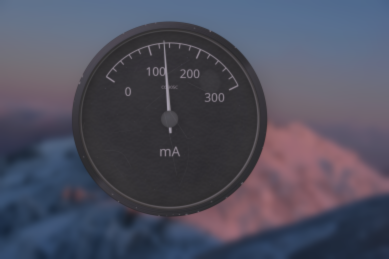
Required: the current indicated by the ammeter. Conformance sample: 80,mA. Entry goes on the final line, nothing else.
130,mA
